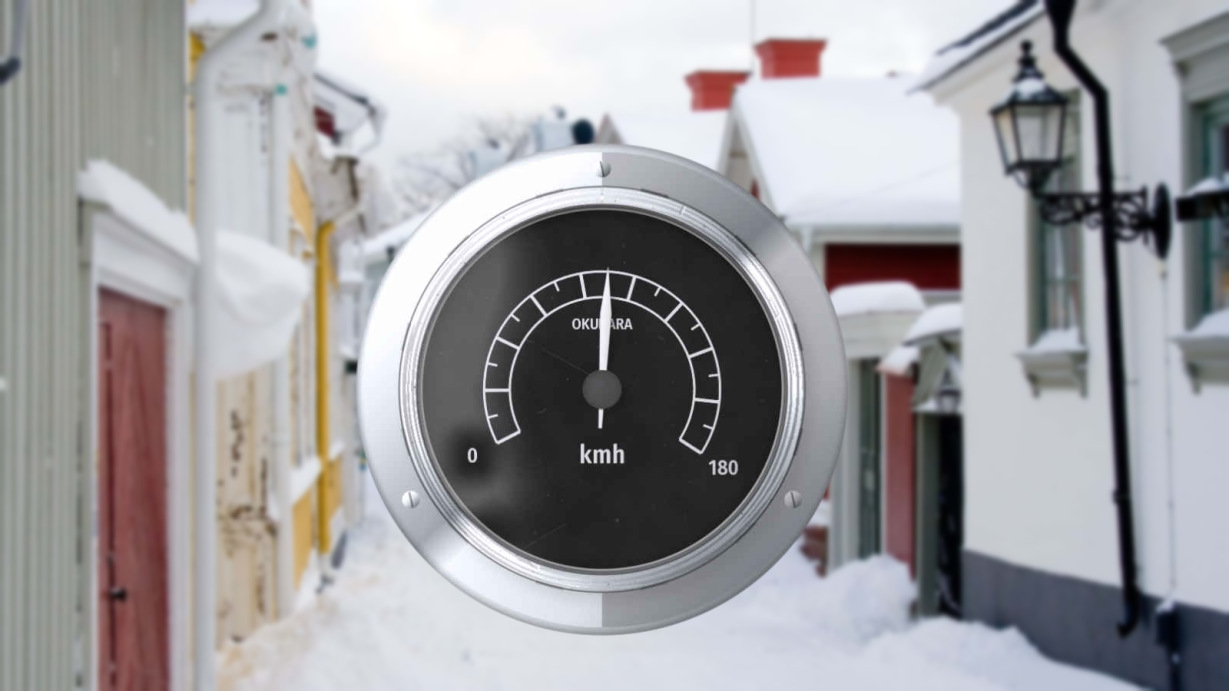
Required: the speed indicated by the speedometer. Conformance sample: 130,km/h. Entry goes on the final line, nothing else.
90,km/h
